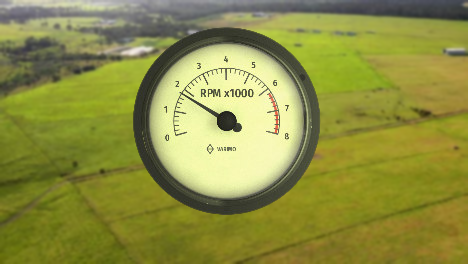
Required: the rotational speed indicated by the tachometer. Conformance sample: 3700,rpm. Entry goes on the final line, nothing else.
1800,rpm
